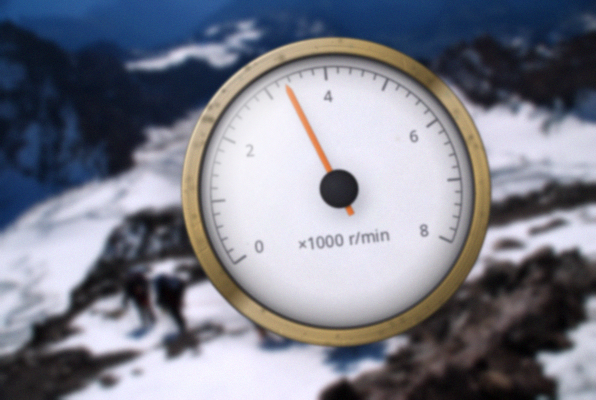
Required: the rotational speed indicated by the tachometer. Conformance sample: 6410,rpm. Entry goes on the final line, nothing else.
3300,rpm
